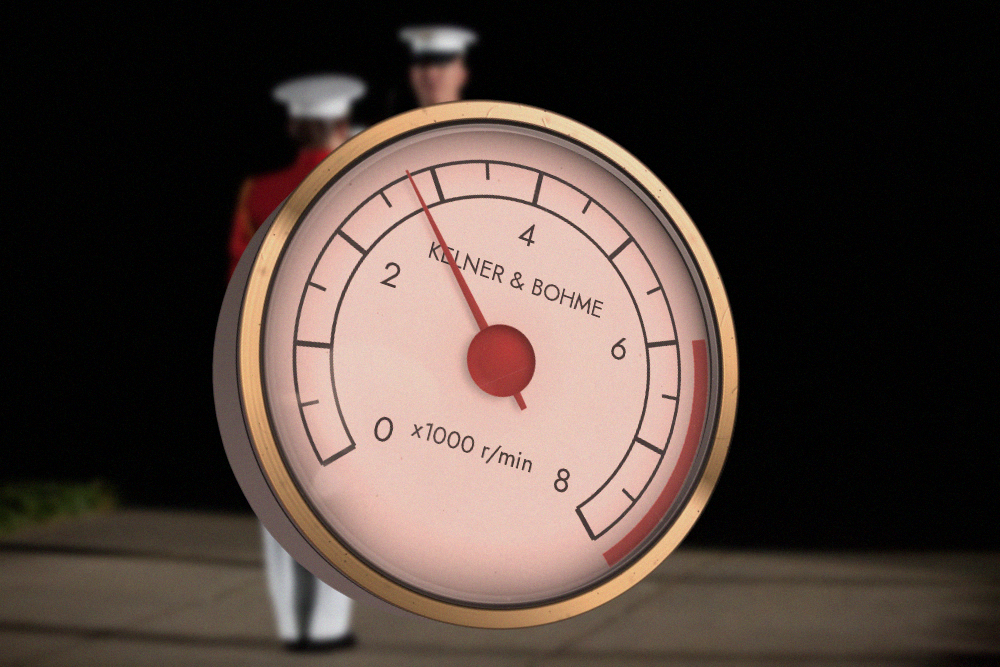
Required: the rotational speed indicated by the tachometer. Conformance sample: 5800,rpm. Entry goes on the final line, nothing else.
2750,rpm
